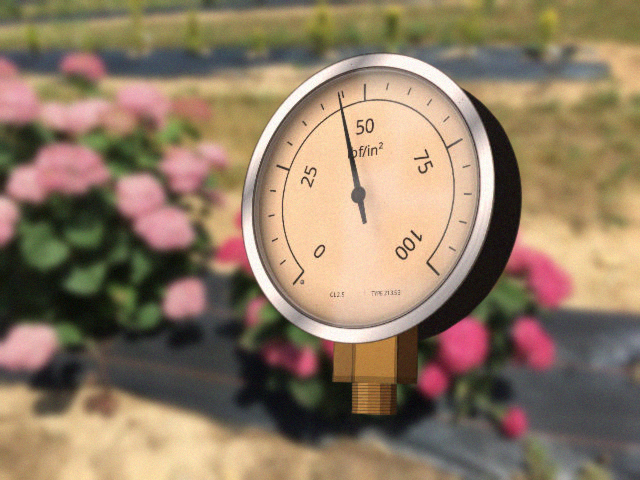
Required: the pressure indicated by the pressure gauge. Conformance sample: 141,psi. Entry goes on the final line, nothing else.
45,psi
